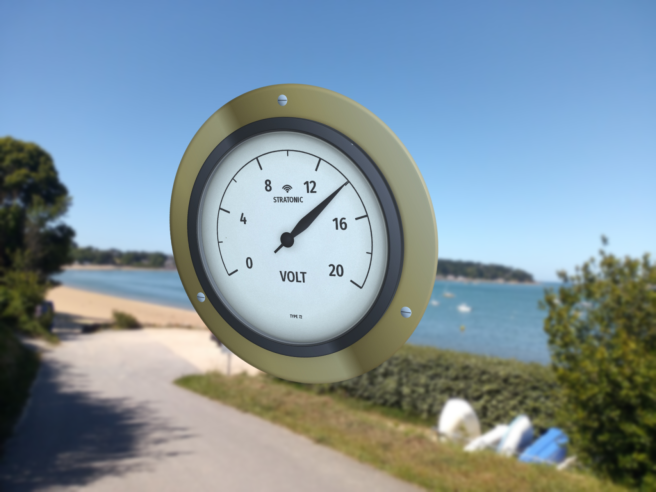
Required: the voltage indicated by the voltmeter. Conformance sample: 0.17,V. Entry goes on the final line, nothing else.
14,V
